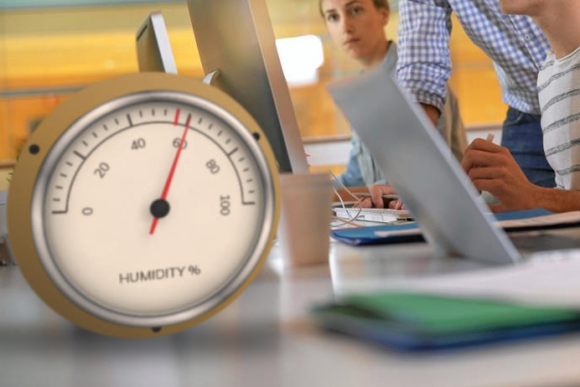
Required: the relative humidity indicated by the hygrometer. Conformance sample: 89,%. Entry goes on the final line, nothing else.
60,%
